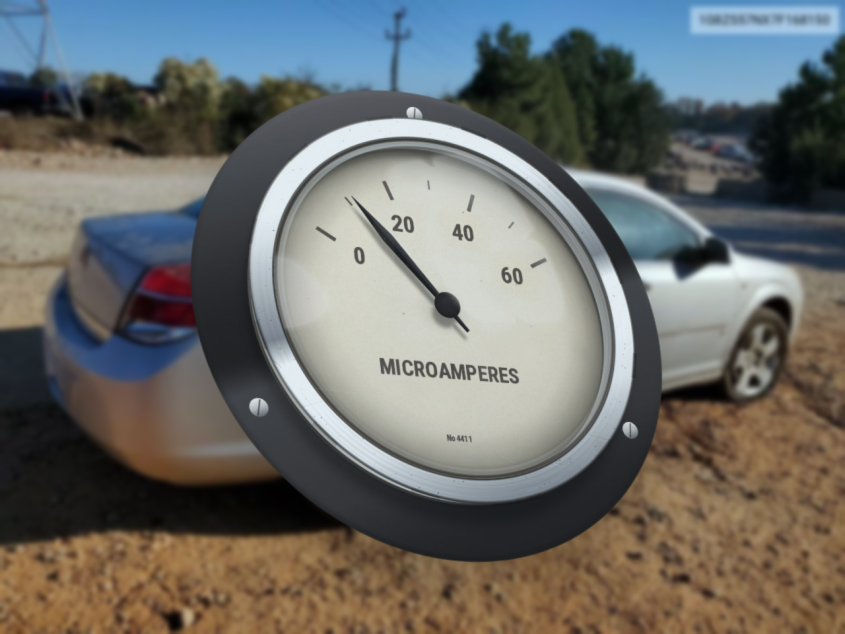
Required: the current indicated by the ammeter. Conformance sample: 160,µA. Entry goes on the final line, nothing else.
10,µA
